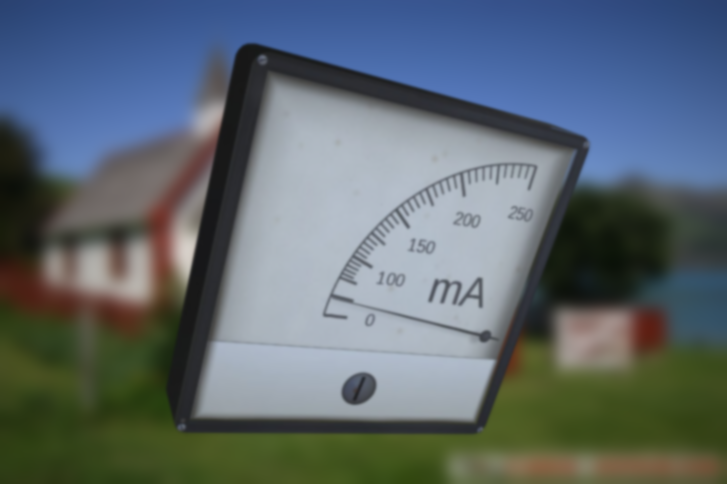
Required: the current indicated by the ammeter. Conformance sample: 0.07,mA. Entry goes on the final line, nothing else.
50,mA
